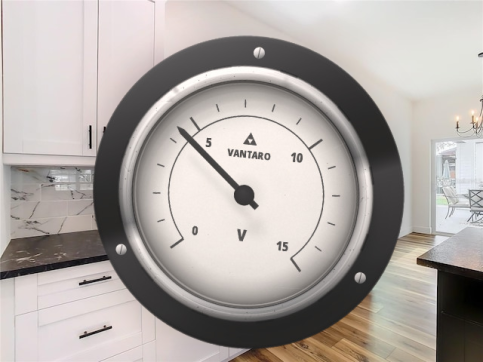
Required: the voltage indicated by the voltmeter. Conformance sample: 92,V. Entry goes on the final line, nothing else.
4.5,V
